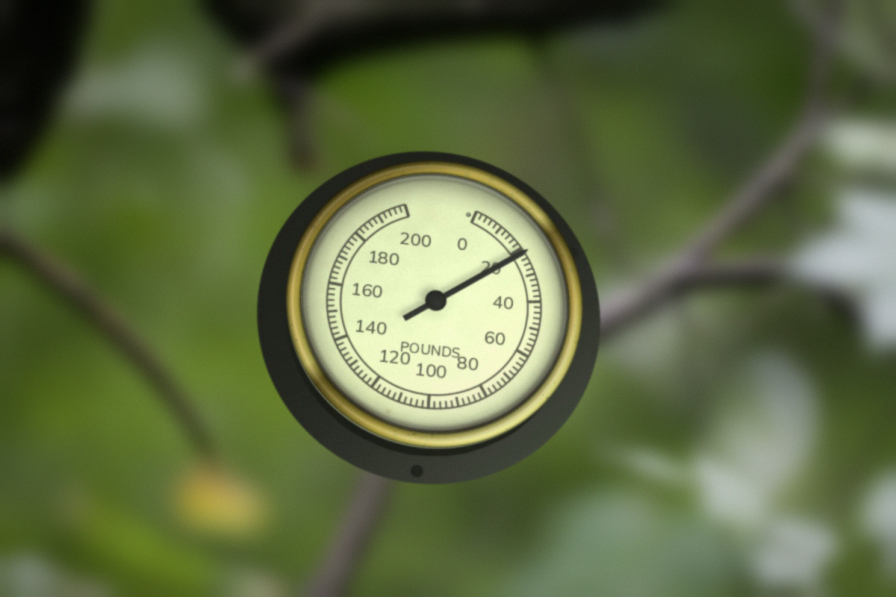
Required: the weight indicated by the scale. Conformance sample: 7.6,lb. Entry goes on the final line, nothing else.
22,lb
